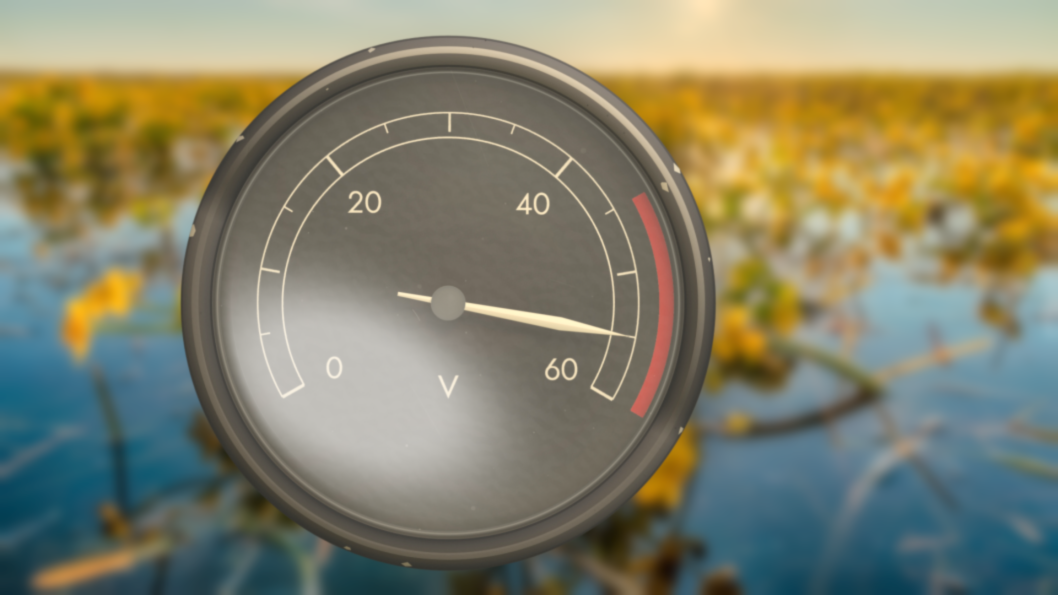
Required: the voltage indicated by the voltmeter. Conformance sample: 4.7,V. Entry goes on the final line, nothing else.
55,V
